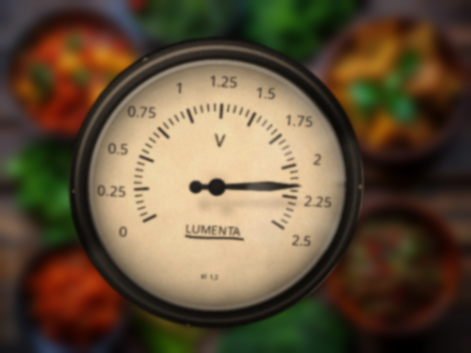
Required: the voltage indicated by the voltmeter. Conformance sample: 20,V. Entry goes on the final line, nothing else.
2.15,V
